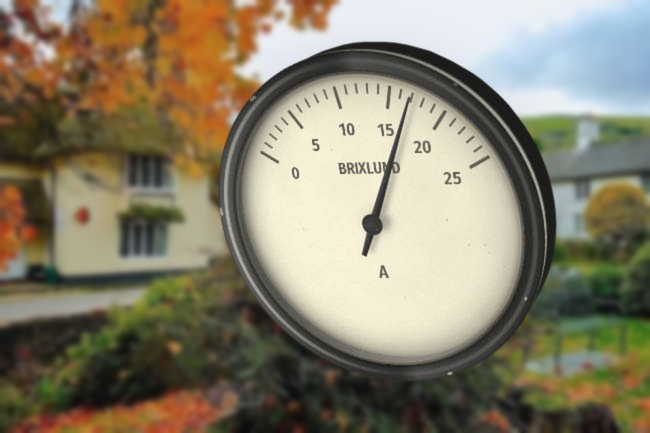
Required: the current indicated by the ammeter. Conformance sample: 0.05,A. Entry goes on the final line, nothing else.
17,A
